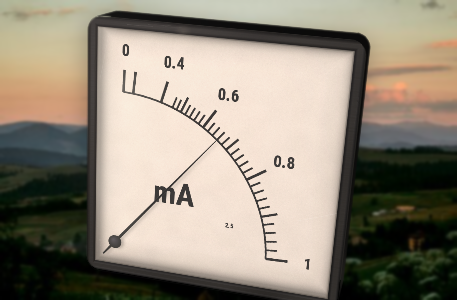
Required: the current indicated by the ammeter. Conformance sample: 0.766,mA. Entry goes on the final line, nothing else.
0.66,mA
